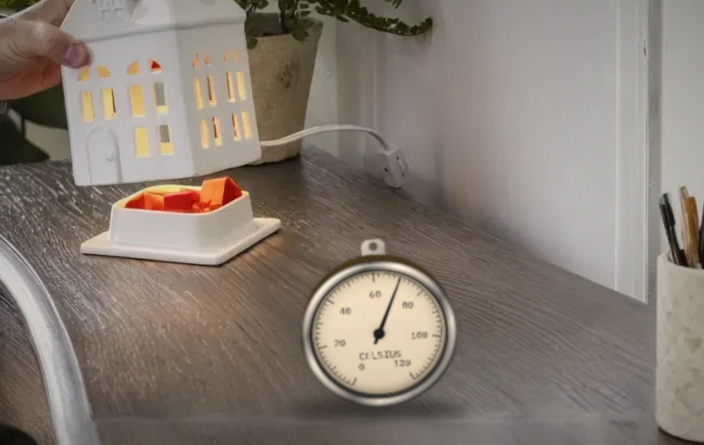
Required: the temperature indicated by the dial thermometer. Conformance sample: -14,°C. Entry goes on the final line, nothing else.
70,°C
